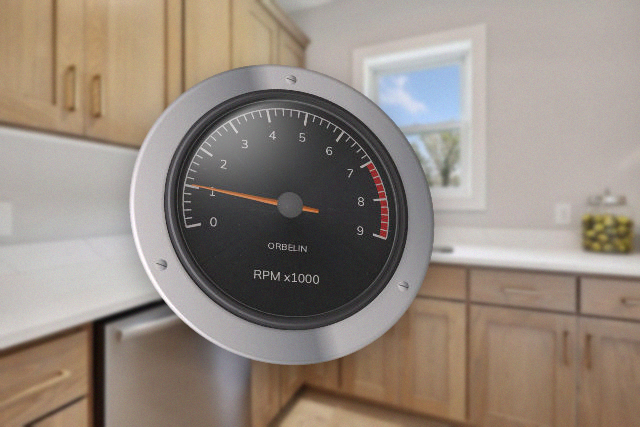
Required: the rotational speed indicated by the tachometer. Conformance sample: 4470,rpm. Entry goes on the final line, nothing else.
1000,rpm
